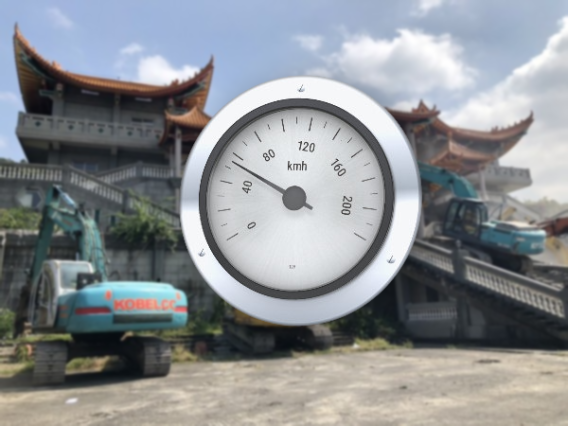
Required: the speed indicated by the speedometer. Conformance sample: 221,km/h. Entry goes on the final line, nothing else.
55,km/h
